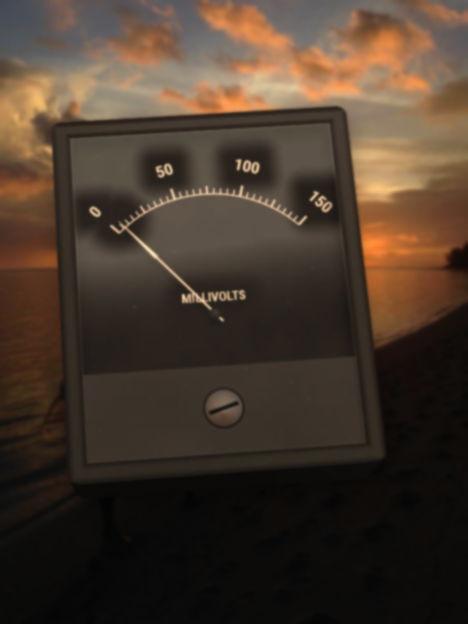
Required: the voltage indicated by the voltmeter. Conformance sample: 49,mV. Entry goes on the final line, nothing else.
5,mV
